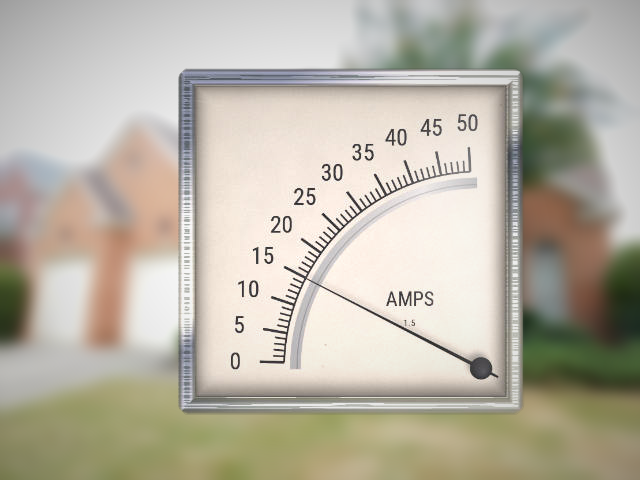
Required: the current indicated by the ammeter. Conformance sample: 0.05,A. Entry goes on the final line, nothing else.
15,A
